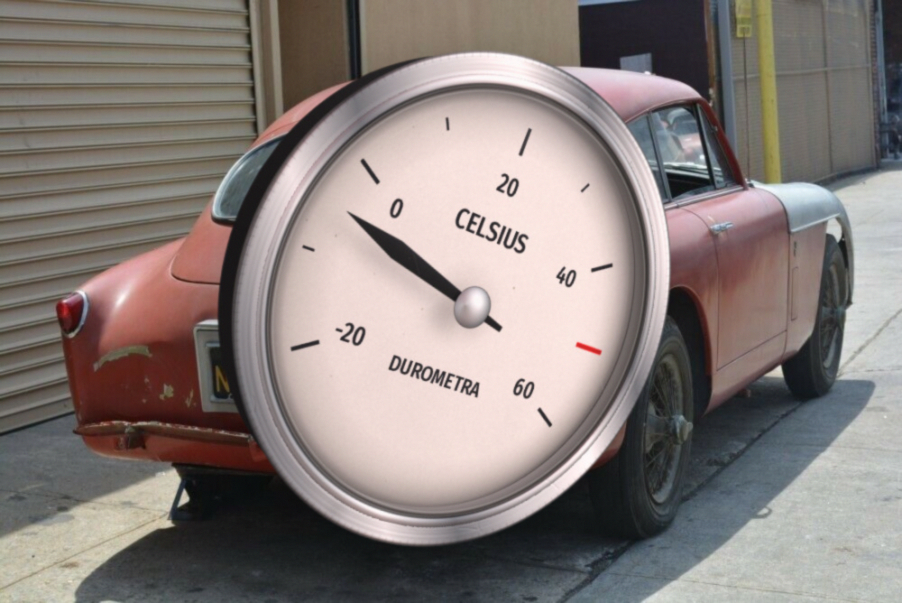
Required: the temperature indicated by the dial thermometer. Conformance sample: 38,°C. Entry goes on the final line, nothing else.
-5,°C
